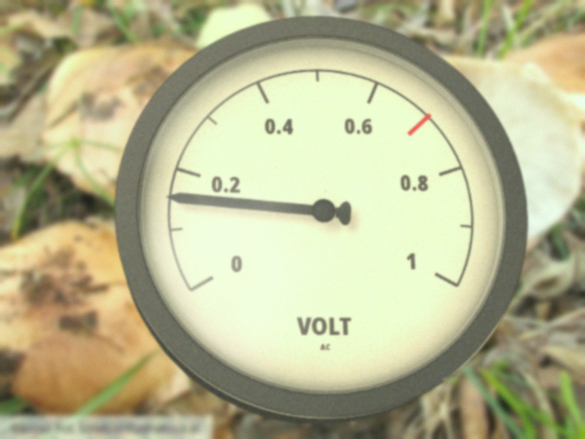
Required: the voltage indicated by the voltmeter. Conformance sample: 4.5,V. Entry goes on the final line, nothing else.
0.15,V
